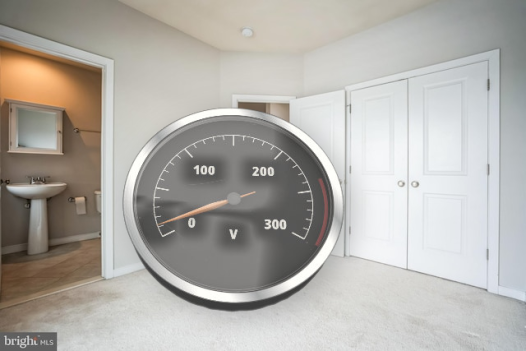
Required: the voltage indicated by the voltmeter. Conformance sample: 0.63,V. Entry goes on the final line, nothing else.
10,V
